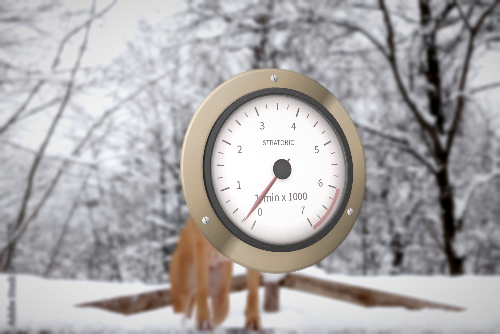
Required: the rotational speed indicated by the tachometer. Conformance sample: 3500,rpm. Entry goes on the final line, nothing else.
250,rpm
